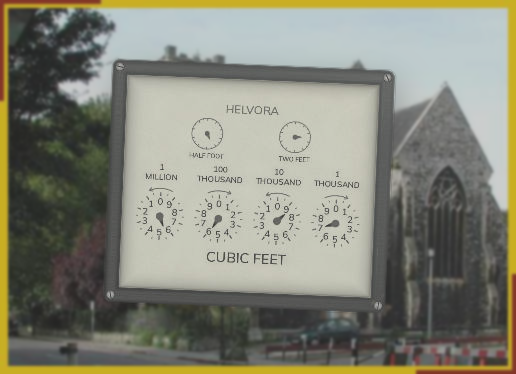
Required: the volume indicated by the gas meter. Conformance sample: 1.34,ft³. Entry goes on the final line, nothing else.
558700,ft³
